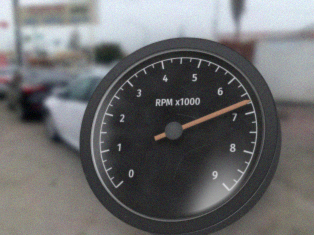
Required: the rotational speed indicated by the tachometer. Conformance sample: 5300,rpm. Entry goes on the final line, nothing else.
6750,rpm
